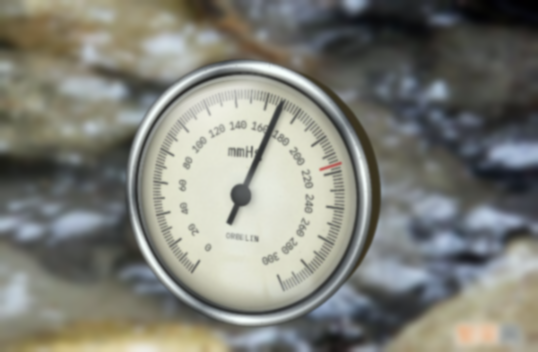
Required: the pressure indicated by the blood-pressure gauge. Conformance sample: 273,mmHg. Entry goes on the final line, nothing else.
170,mmHg
